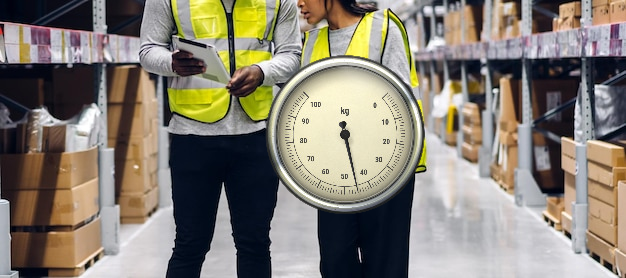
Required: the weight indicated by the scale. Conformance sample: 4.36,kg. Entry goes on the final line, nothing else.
45,kg
